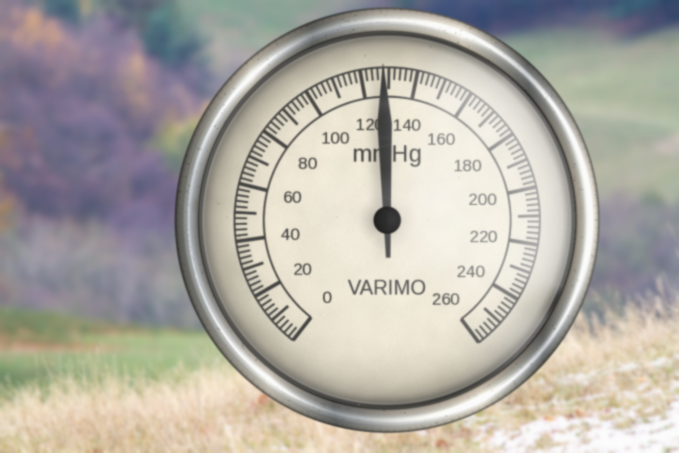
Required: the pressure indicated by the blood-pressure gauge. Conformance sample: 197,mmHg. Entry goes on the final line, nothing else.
128,mmHg
